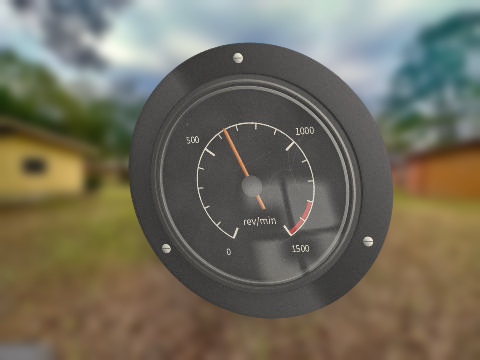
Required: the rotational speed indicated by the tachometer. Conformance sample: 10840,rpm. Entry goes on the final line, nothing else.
650,rpm
